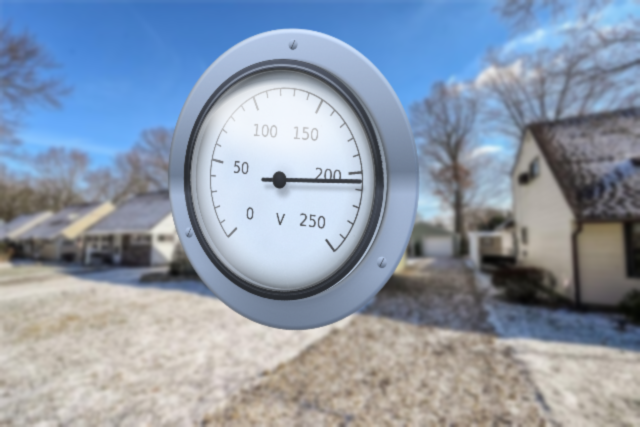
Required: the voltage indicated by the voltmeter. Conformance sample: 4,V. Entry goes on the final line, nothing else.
205,V
